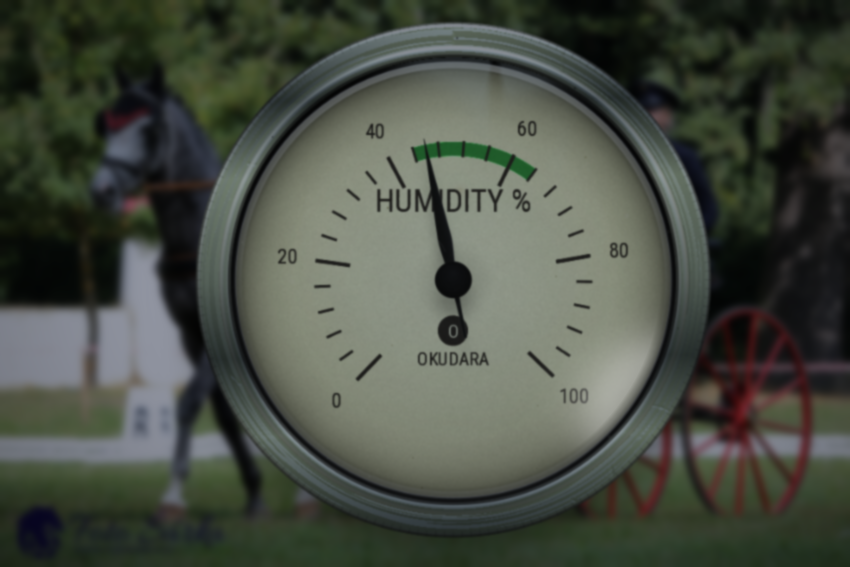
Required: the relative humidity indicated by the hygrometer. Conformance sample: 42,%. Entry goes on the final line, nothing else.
46,%
